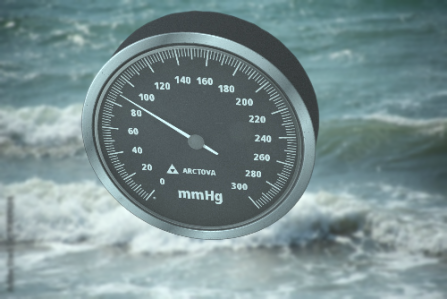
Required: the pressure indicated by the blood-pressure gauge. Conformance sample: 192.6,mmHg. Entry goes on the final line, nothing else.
90,mmHg
